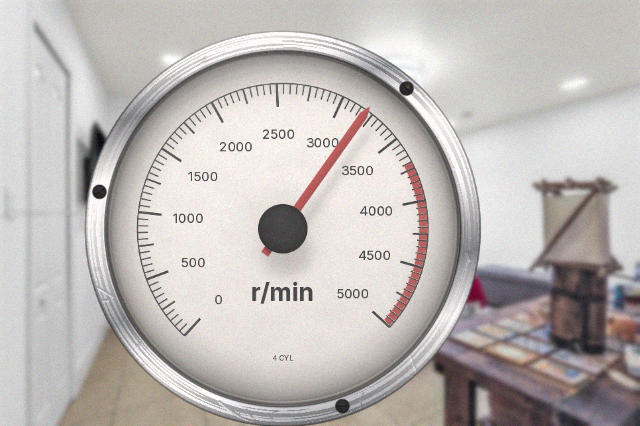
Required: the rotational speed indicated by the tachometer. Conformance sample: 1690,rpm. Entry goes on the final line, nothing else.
3200,rpm
